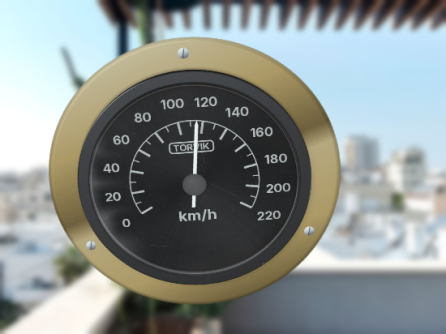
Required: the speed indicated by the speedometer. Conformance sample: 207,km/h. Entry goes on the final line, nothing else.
115,km/h
